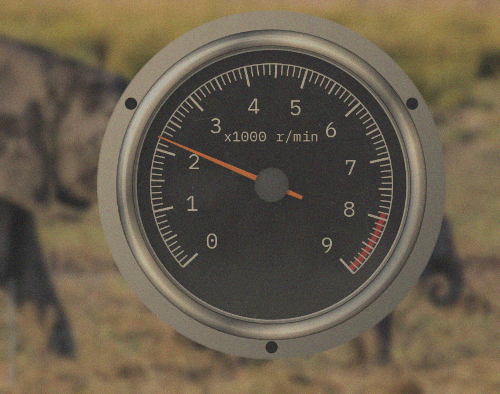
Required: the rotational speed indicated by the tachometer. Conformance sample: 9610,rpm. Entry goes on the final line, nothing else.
2200,rpm
